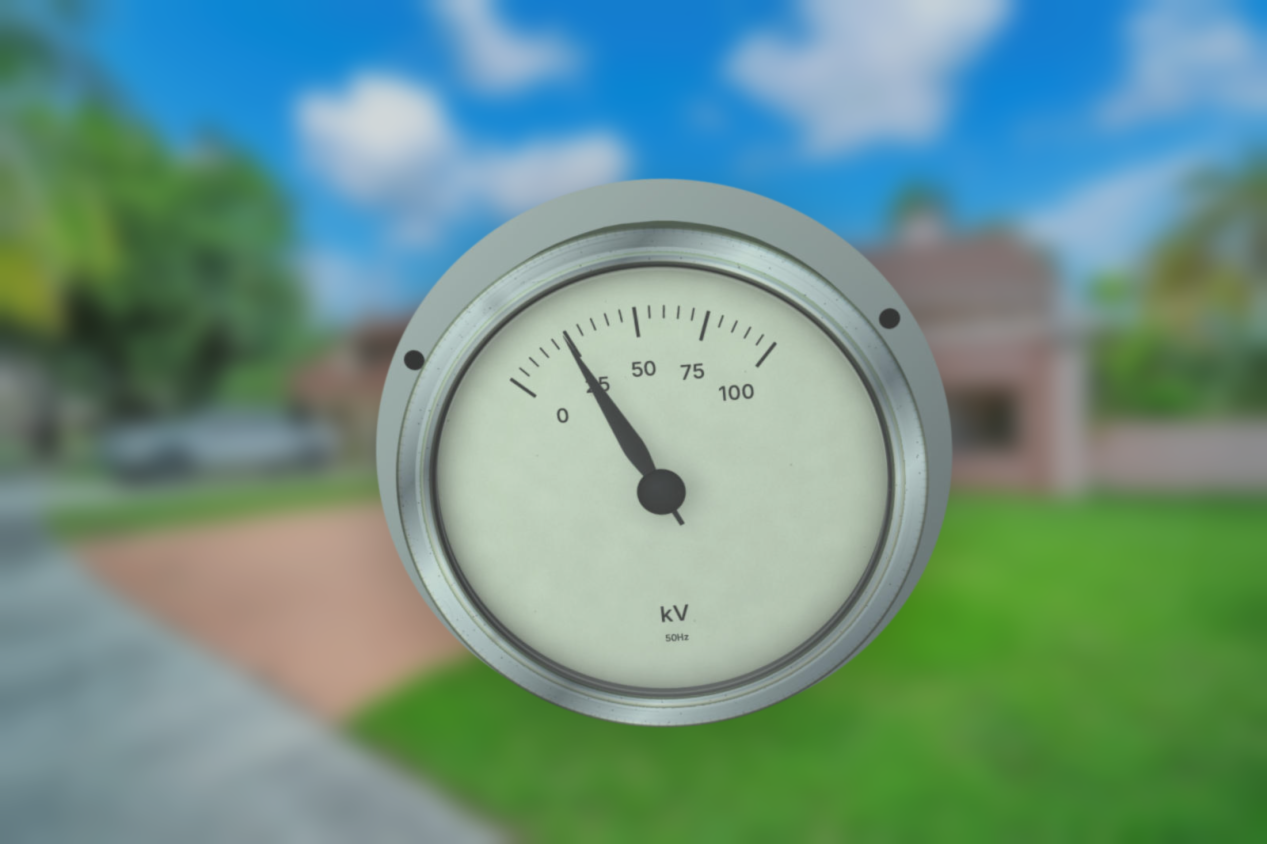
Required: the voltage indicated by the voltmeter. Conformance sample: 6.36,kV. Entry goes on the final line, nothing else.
25,kV
